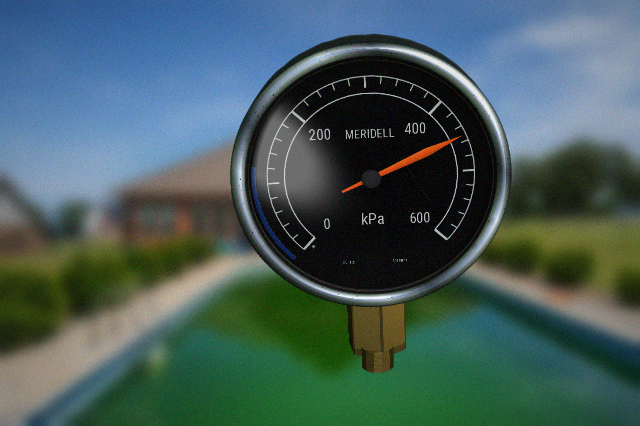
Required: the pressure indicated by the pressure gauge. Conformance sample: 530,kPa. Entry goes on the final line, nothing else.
450,kPa
